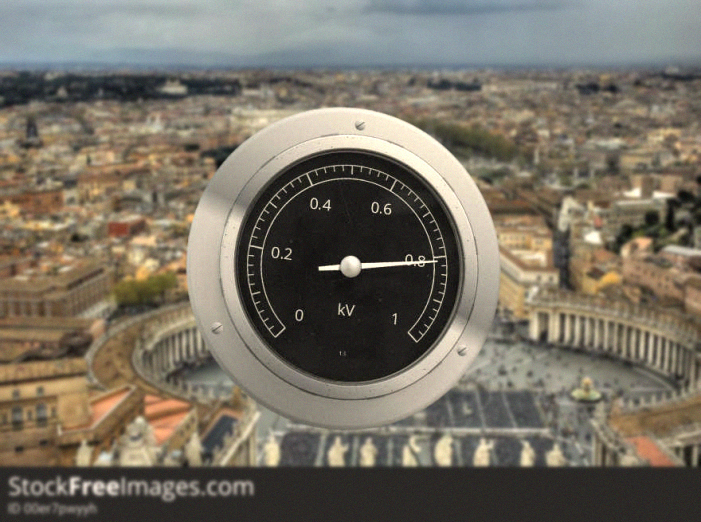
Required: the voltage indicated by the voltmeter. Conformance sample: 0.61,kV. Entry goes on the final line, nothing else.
0.81,kV
